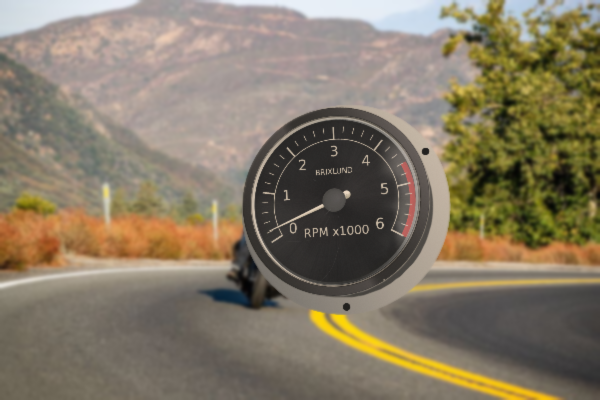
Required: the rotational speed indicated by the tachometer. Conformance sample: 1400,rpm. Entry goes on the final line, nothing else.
200,rpm
